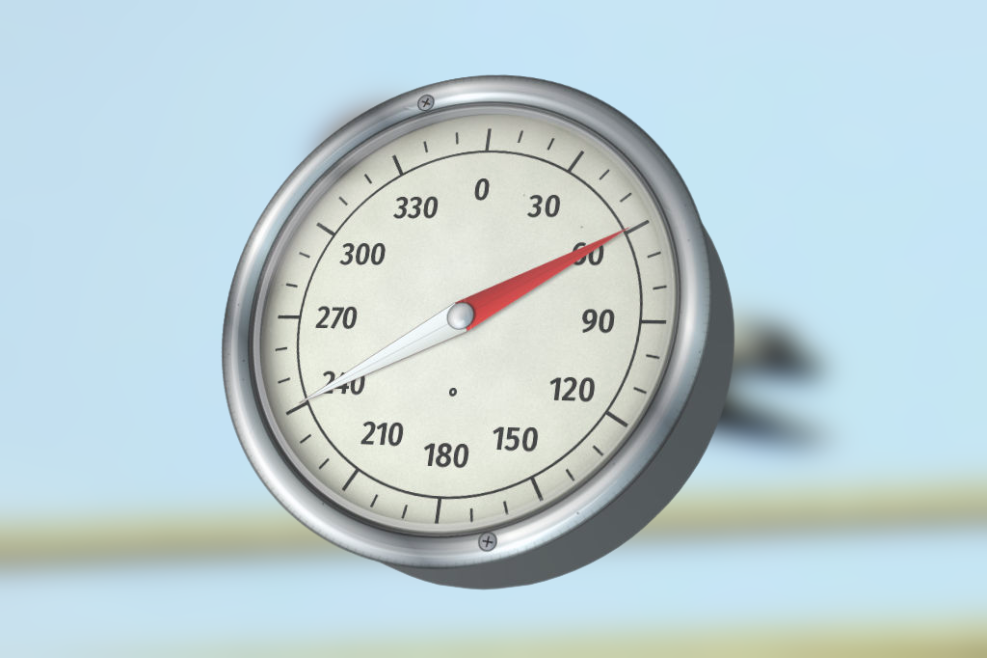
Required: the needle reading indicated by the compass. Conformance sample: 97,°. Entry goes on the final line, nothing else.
60,°
